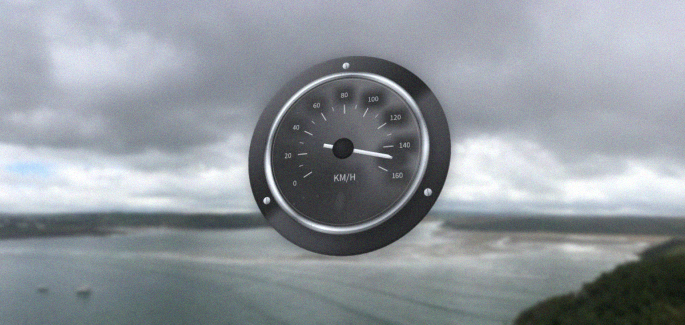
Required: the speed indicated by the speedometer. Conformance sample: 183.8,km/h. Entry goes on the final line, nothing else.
150,km/h
